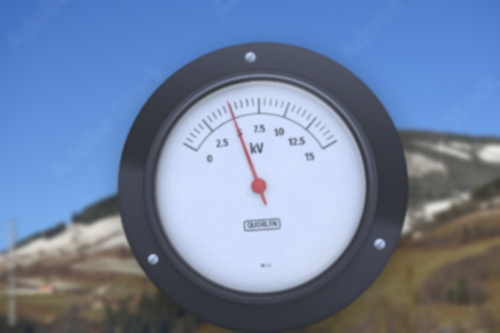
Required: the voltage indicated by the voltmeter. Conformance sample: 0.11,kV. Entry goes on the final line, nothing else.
5,kV
